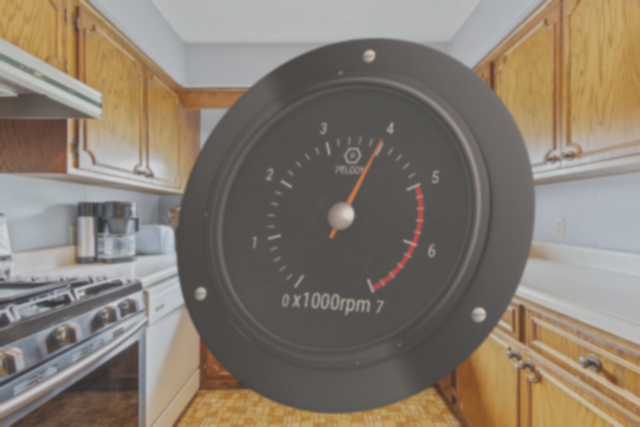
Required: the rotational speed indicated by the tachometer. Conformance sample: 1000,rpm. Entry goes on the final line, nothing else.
4000,rpm
